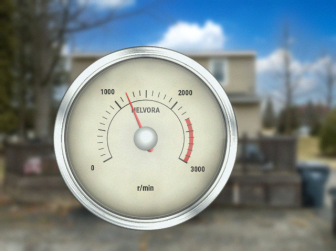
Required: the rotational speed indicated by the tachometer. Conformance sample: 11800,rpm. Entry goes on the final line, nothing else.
1200,rpm
